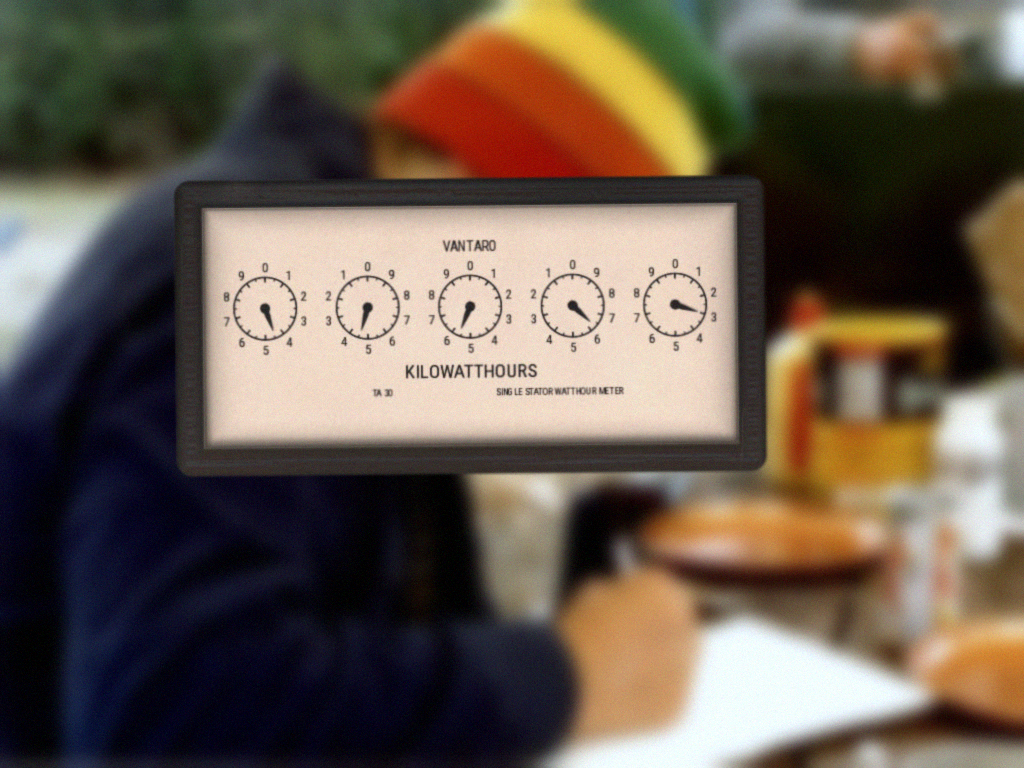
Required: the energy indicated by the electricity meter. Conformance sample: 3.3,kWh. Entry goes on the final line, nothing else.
44563,kWh
